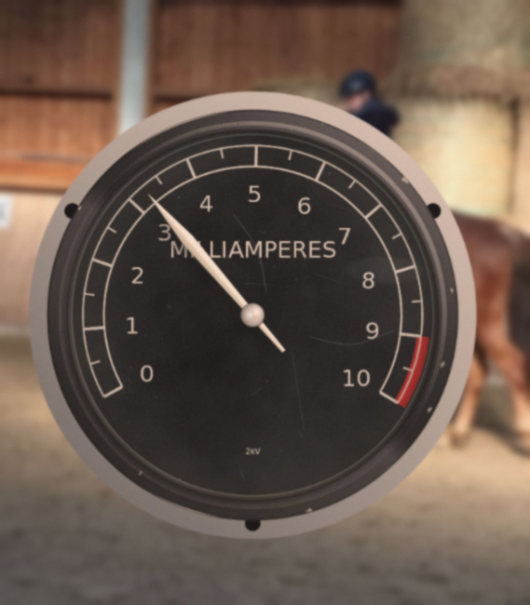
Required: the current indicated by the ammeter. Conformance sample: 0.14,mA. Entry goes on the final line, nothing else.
3.25,mA
